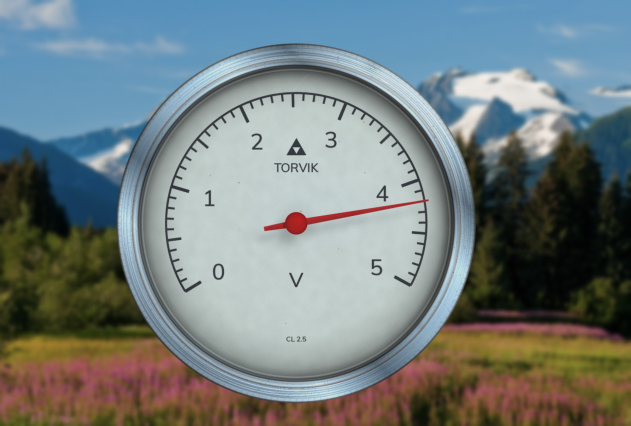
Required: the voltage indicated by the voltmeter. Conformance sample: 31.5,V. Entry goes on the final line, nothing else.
4.2,V
